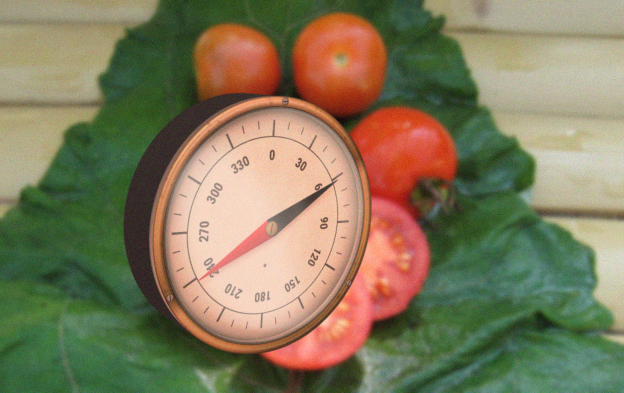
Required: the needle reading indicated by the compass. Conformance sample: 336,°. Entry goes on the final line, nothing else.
240,°
